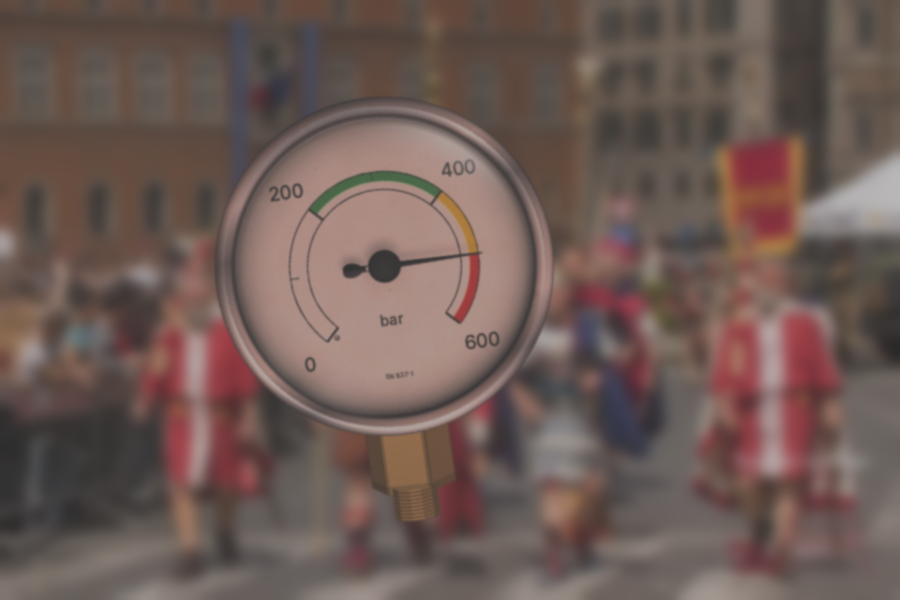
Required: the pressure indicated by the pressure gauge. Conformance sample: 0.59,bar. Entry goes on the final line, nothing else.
500,bar
